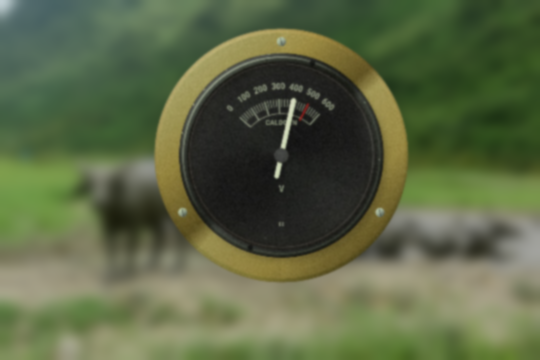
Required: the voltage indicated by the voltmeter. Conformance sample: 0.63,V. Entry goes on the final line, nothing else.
400,V
